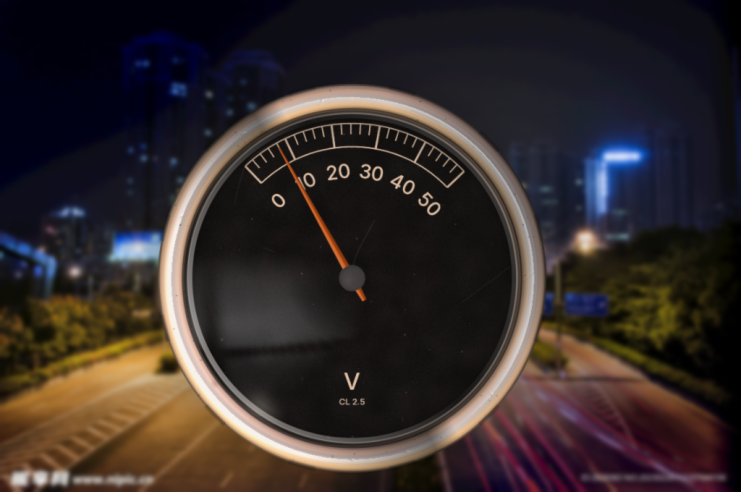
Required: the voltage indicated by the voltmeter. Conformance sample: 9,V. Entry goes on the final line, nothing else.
8,V
